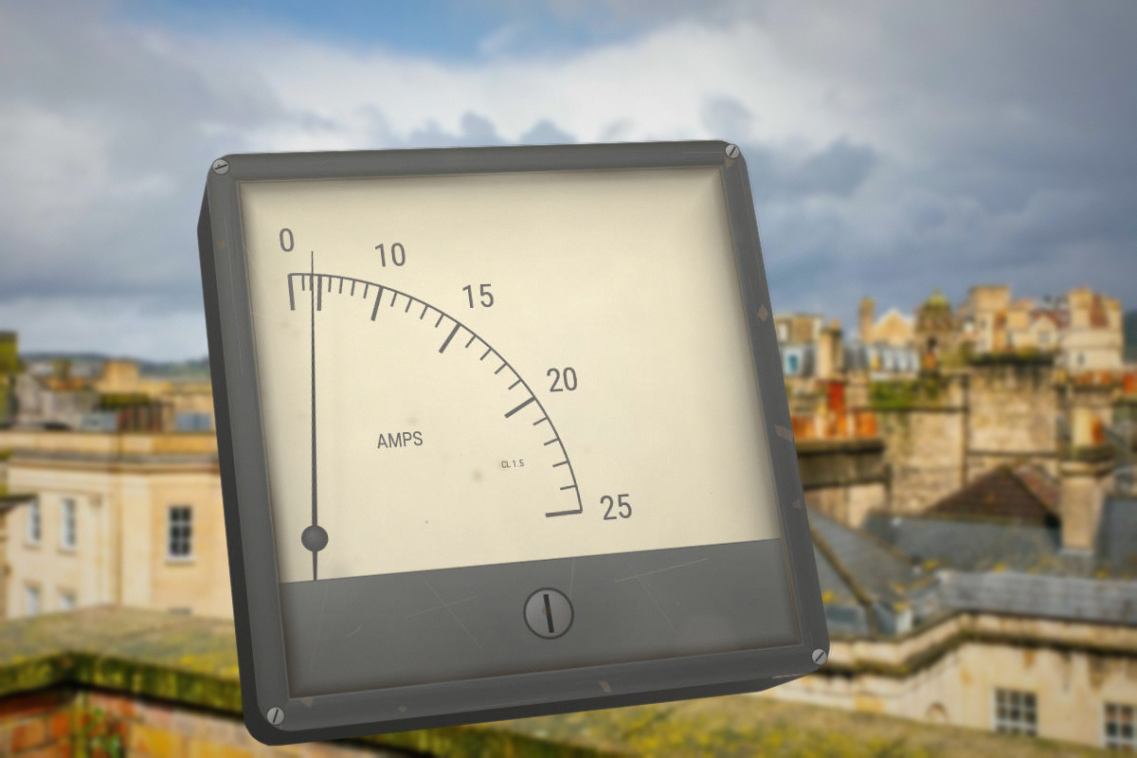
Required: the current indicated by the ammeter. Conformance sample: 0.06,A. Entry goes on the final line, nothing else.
4,A
